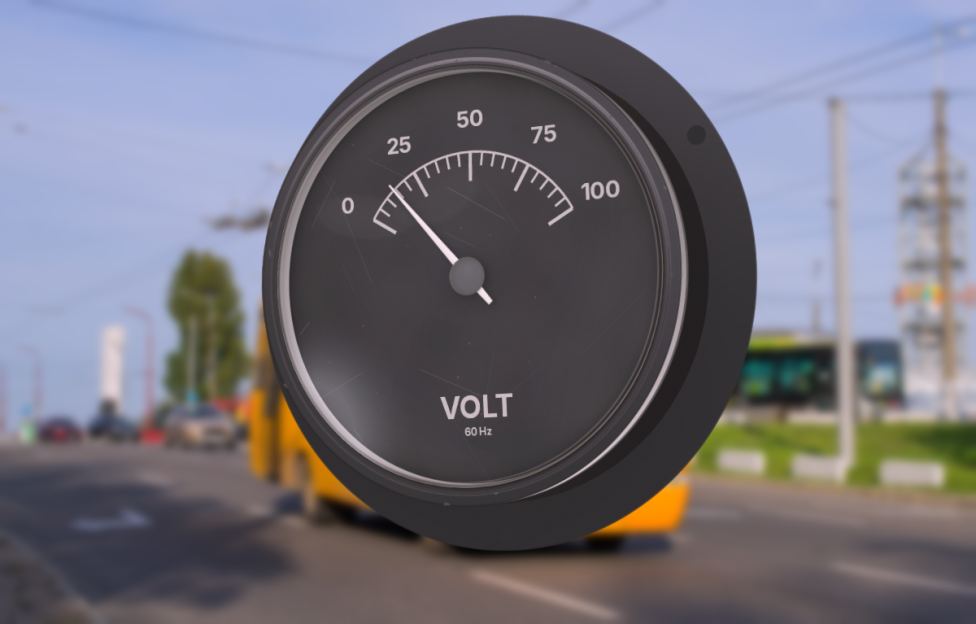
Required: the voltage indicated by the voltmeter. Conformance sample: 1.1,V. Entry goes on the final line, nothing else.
15,V
